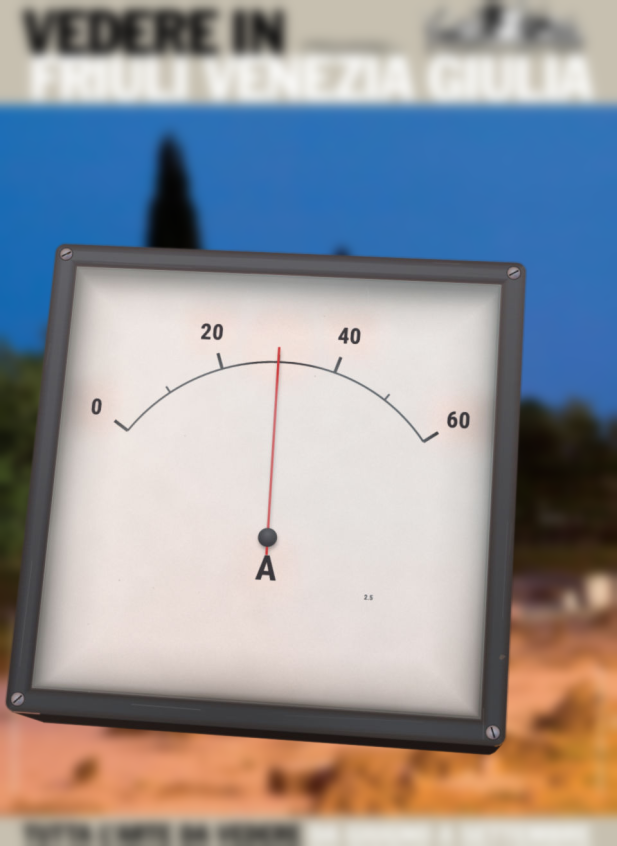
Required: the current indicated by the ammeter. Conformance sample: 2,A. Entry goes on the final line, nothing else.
30,A
